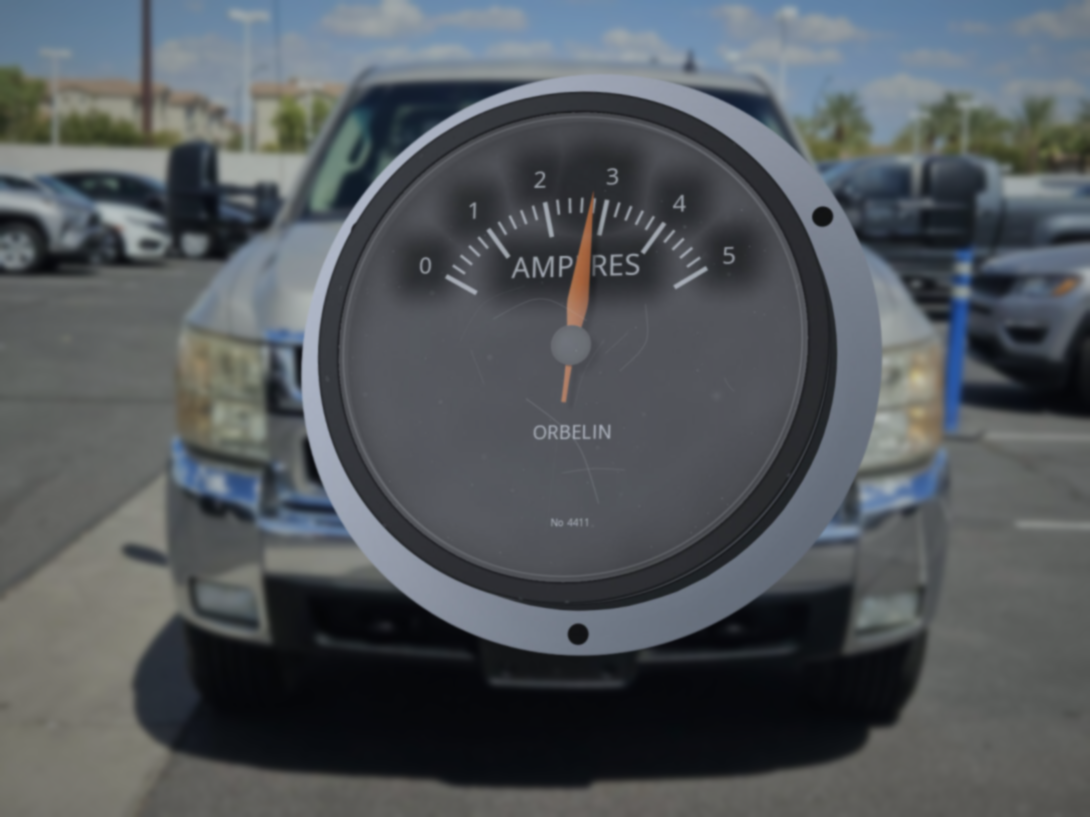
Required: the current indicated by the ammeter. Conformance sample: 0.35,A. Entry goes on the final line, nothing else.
2.8,A
